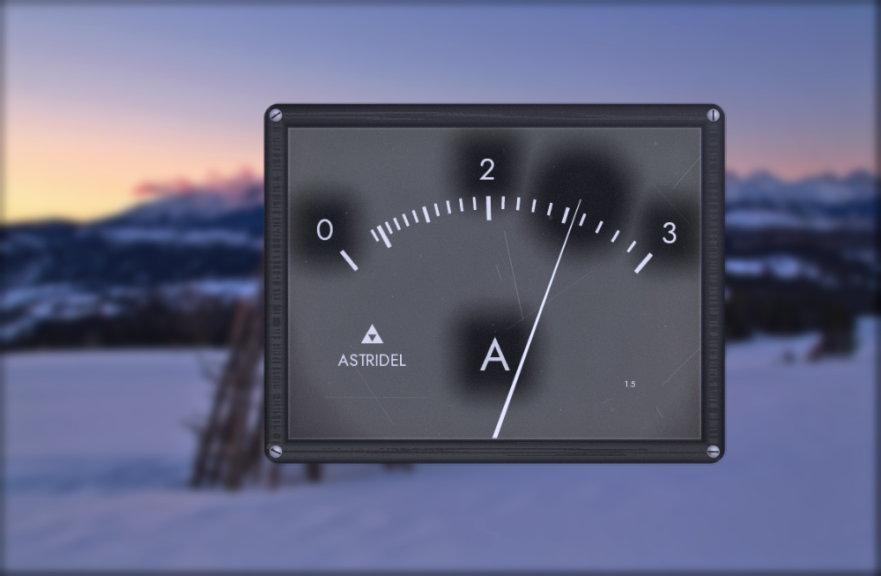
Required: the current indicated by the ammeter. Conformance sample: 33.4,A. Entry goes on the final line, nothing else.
2.55,A
